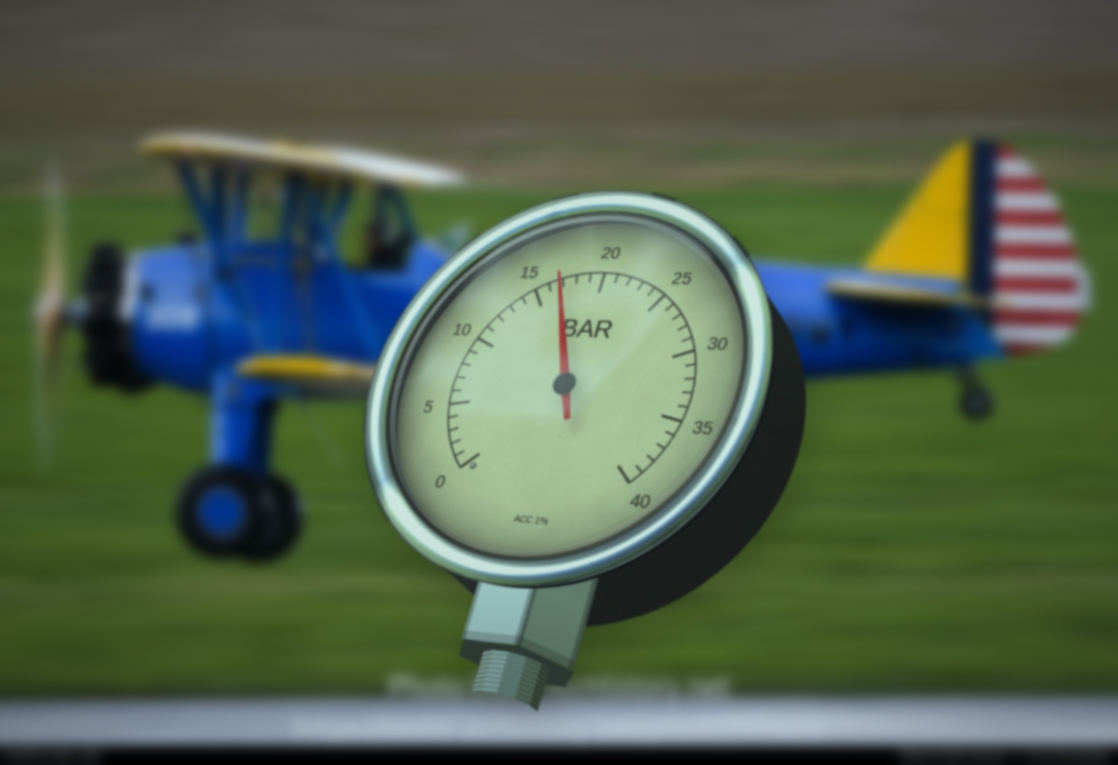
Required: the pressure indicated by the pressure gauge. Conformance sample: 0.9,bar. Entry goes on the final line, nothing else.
17,bar
